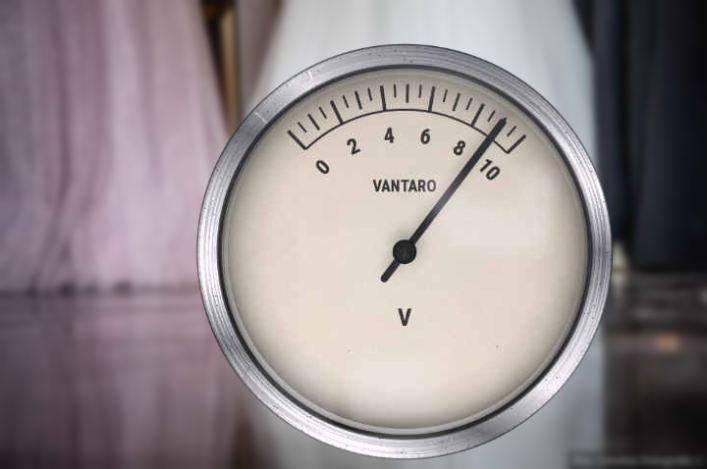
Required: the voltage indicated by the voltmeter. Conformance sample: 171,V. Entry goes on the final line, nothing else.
9,V
